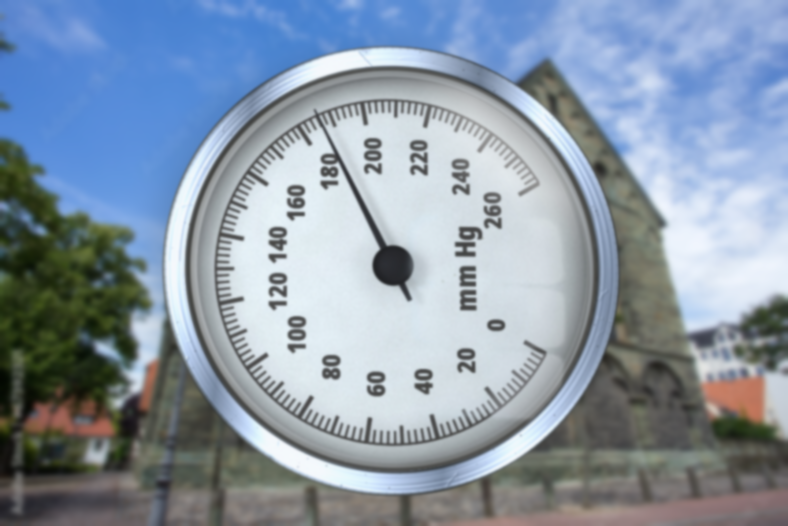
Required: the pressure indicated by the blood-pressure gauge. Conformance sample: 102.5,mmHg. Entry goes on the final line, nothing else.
186,mmHg
